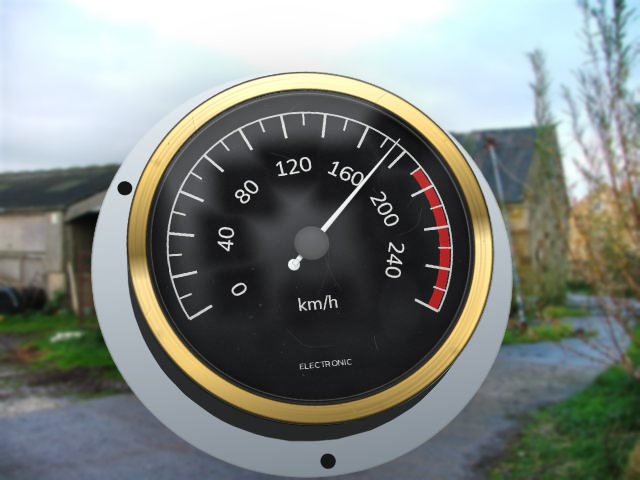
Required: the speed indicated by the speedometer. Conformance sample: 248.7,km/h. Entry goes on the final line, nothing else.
175,km/h
